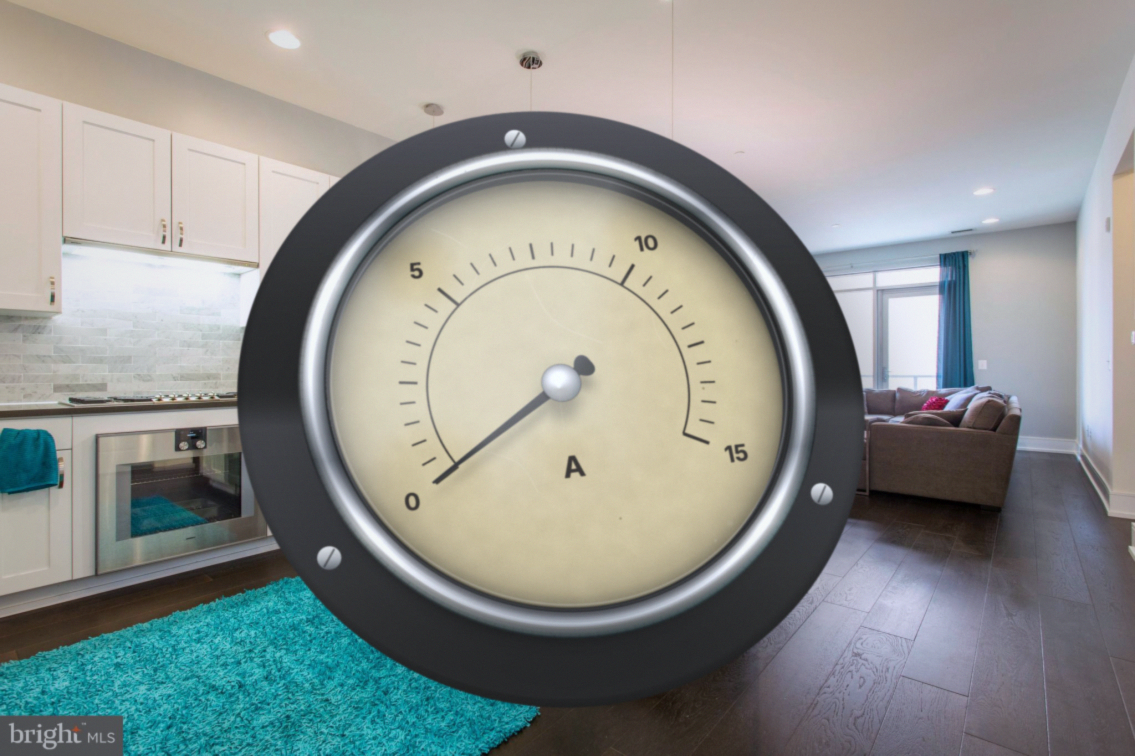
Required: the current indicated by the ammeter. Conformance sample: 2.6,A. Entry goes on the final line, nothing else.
0,A
